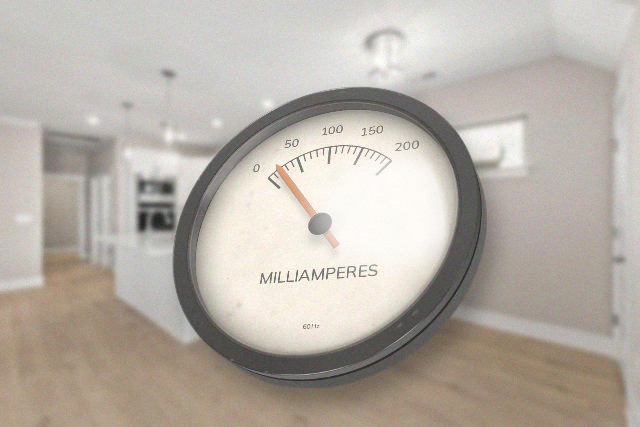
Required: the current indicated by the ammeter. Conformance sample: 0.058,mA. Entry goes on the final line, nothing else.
20,mA
